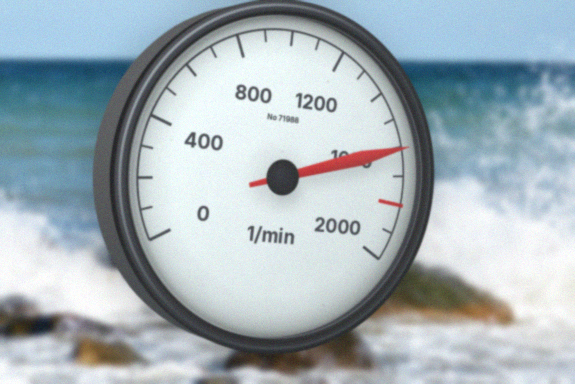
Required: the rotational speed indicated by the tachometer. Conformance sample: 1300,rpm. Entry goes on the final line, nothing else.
1600,rpm
